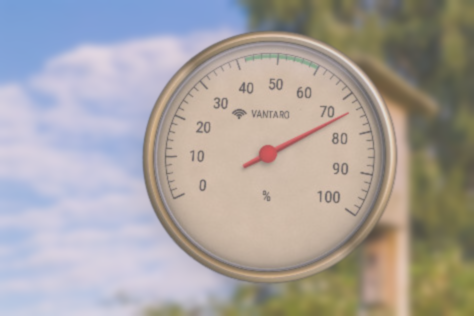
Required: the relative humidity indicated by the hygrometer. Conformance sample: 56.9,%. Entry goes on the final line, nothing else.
74,%
